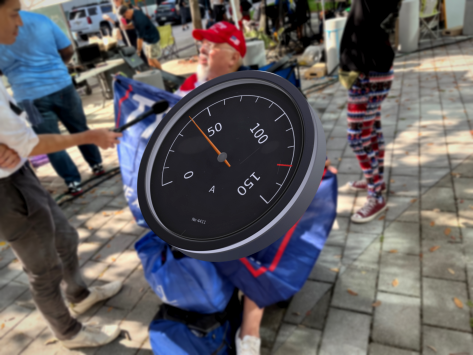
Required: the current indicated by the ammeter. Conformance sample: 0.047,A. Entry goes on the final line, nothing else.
40,A
